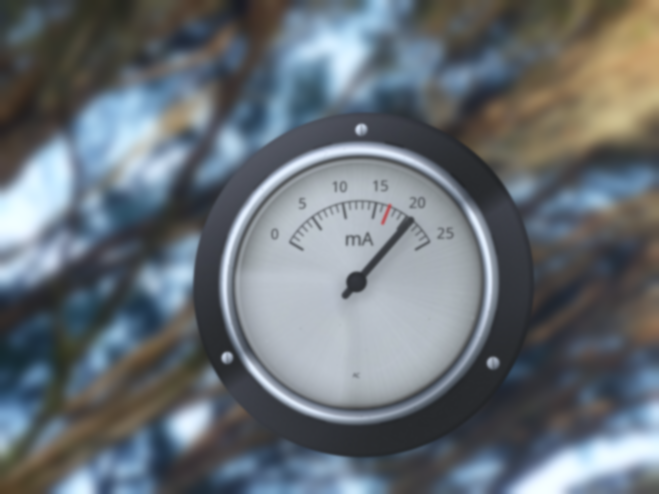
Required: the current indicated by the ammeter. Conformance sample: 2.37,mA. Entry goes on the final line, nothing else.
21,mA
